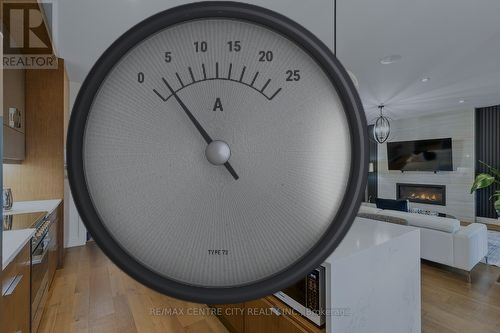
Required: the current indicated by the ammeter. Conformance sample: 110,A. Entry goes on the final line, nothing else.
2.5,A
